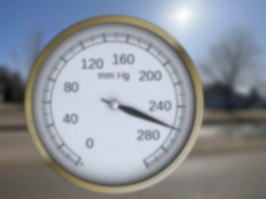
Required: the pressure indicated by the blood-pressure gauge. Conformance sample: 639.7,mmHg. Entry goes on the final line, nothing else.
260,mmHg
